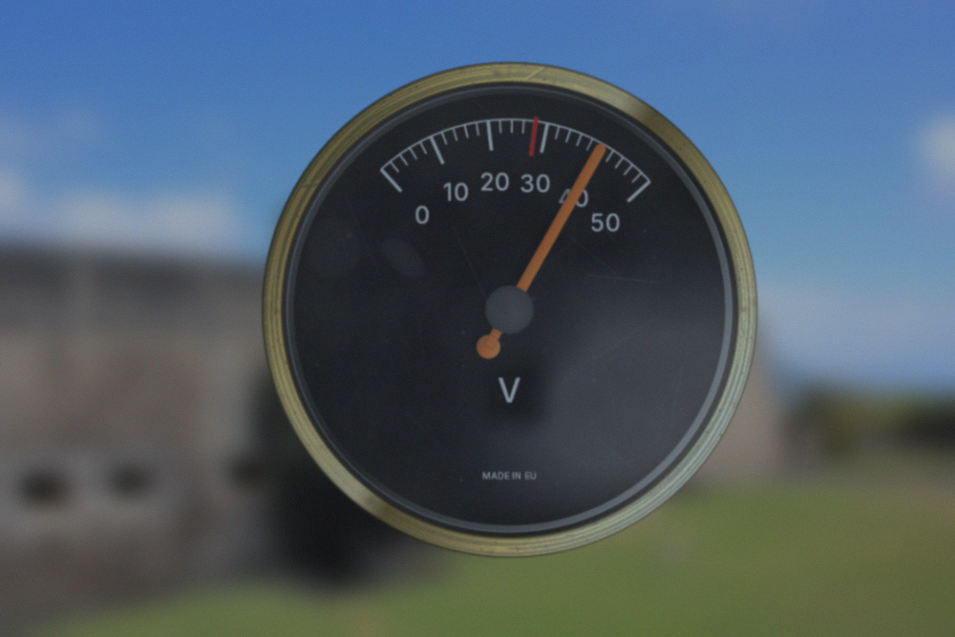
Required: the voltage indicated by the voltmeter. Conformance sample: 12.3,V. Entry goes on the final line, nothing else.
40,V
